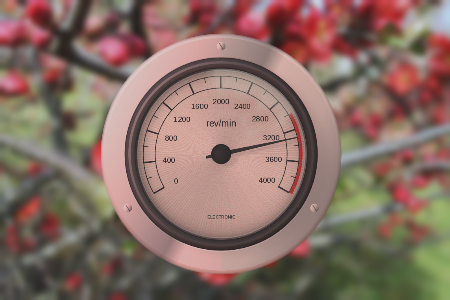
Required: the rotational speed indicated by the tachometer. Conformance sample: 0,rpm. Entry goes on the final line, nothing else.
3300,rpm
